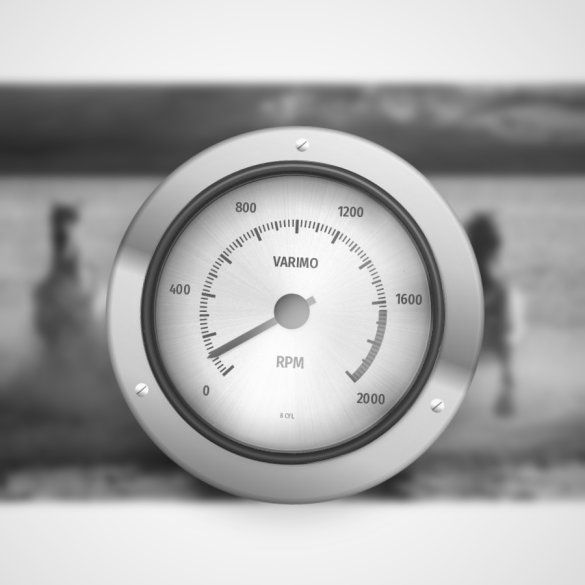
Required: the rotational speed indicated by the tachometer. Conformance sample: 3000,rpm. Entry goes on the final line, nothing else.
100,rpm
